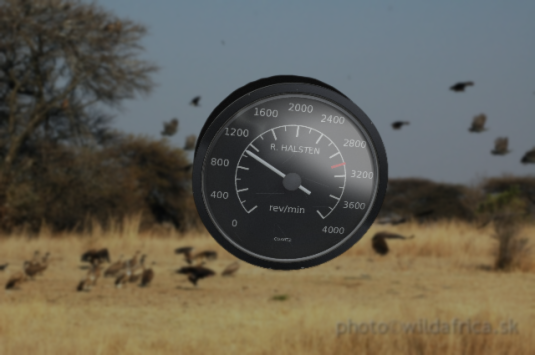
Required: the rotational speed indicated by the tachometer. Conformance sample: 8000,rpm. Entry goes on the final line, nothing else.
1100,rpm
